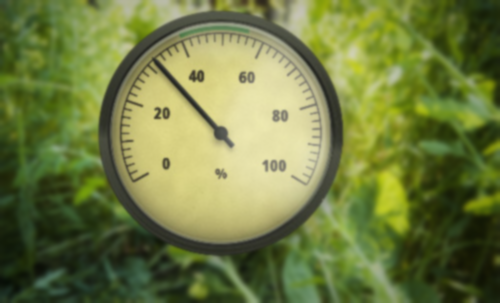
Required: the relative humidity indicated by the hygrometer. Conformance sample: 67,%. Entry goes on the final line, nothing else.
32,%
